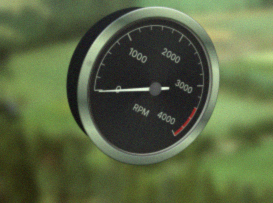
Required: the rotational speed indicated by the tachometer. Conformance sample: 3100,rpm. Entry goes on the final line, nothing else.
0,rpm
